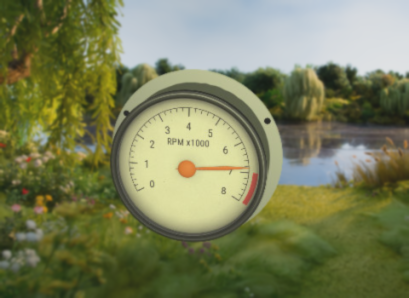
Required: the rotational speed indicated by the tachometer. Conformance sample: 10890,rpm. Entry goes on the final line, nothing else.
6800,rpm
